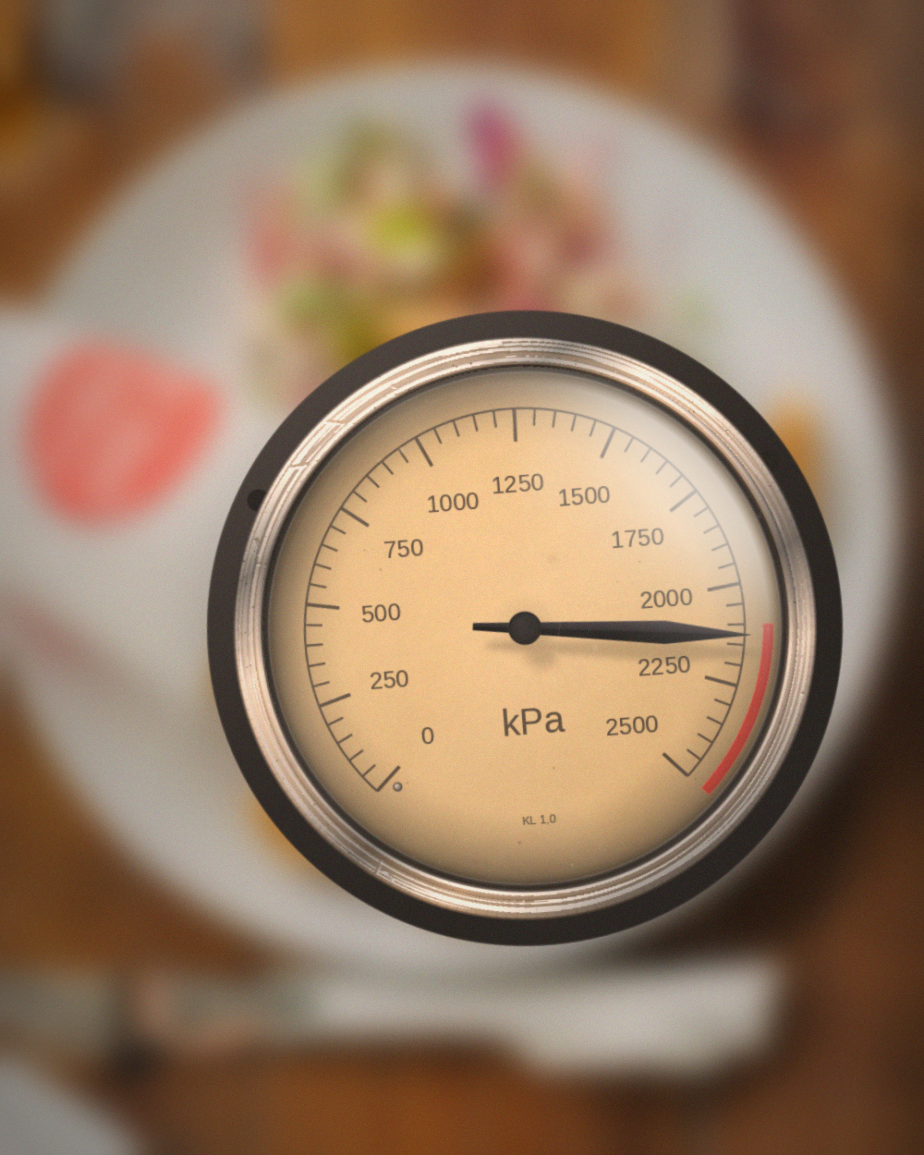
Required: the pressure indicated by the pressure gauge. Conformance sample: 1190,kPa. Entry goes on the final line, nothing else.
2125,kPa
